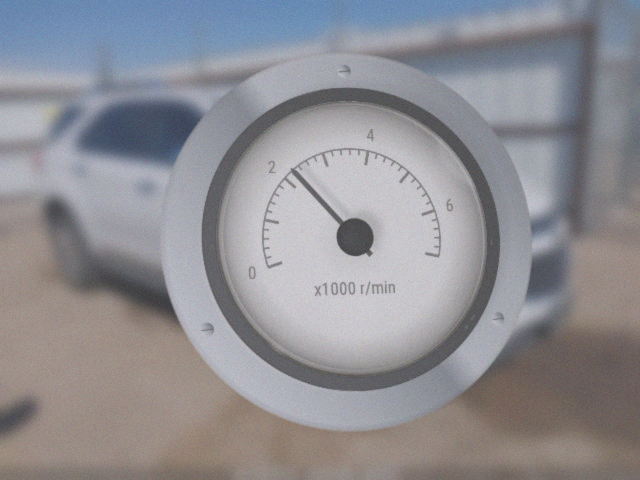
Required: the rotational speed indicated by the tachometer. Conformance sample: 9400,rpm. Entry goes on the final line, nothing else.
2200,rpm
